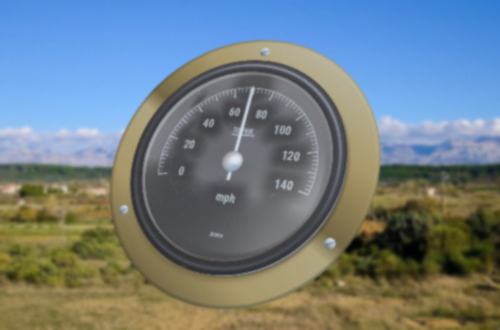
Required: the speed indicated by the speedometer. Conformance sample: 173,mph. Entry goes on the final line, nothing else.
70,mph
